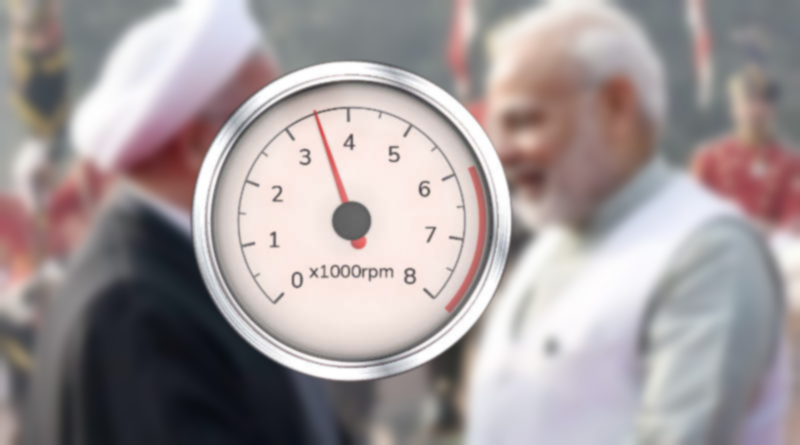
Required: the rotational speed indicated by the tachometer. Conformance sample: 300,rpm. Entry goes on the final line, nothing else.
3500,rpm
